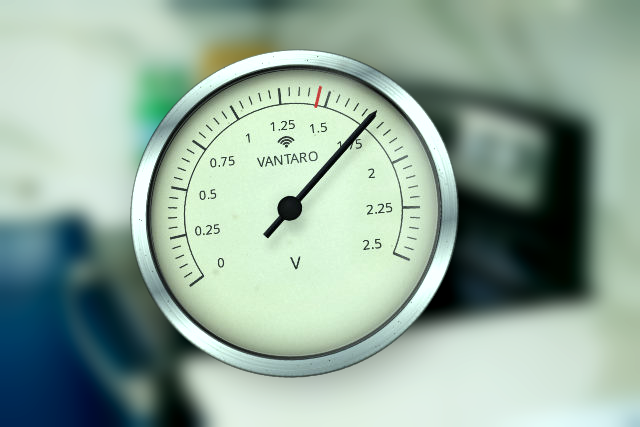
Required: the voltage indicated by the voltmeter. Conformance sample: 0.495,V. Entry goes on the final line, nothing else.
1.75,V
